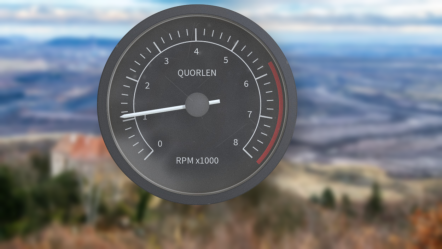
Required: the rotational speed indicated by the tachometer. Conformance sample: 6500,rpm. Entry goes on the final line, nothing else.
1100,rpm
